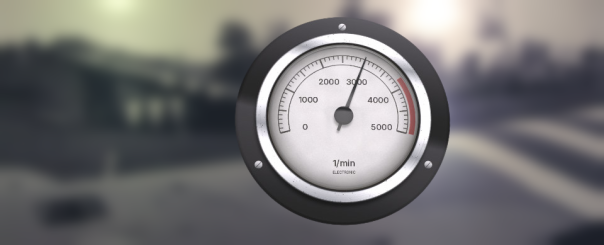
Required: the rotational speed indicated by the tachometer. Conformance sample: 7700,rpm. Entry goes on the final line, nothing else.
3000,rpm
